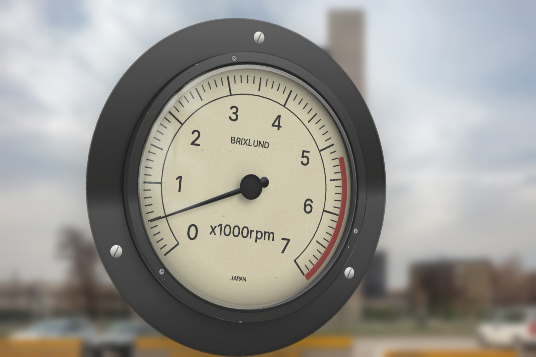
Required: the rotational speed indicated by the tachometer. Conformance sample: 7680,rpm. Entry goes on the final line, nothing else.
500,rpm
